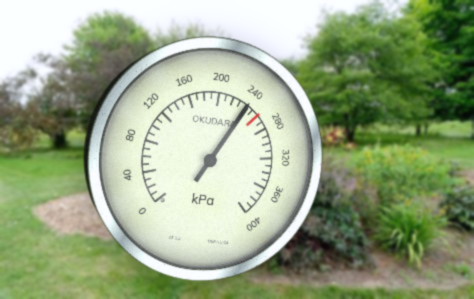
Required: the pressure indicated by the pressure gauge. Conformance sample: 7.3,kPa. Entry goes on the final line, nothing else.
240,kPa
